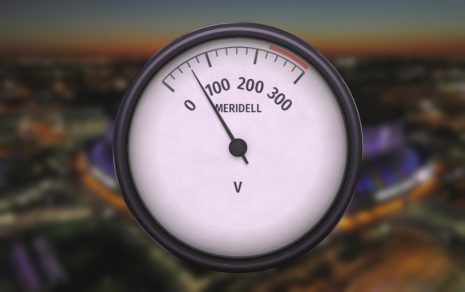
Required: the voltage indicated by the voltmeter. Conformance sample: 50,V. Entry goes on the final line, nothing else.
60,V
